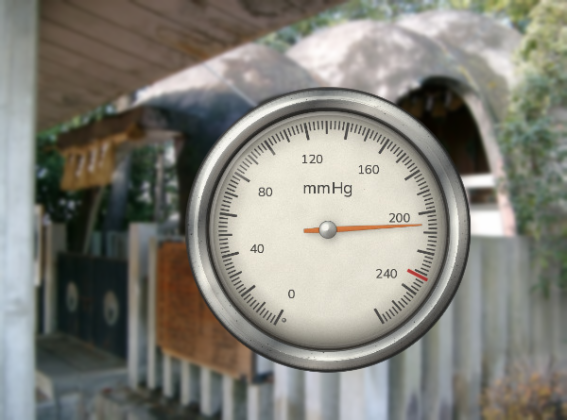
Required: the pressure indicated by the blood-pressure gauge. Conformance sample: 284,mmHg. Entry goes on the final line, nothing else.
206,mmHg
